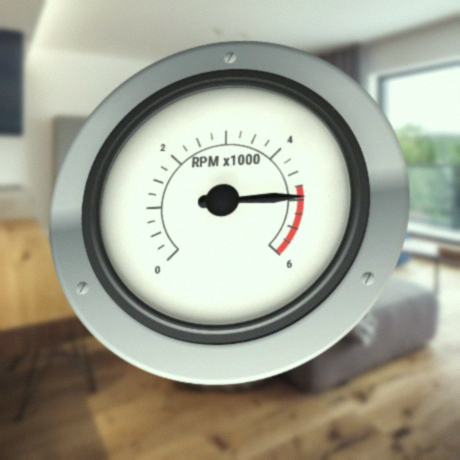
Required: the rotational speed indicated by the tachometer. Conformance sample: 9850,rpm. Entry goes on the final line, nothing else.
5000,rpm
